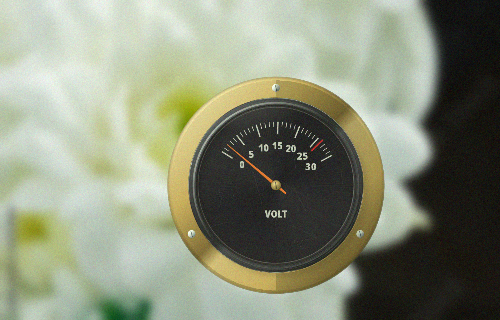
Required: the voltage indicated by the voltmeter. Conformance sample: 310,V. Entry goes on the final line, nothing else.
2,V
